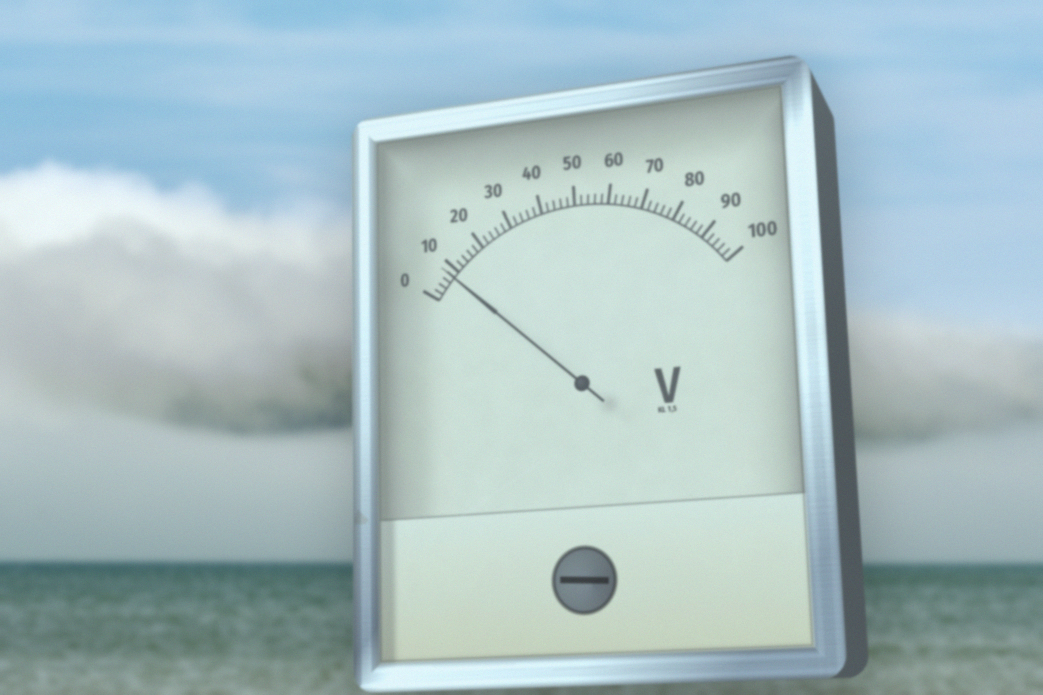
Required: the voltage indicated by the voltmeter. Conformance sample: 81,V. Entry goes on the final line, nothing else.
8,V
